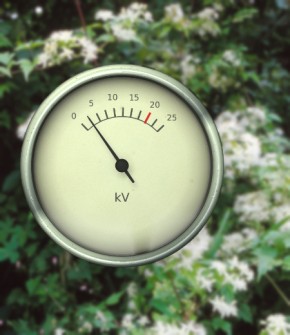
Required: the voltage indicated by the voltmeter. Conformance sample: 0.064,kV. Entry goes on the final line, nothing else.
2.5,kV
